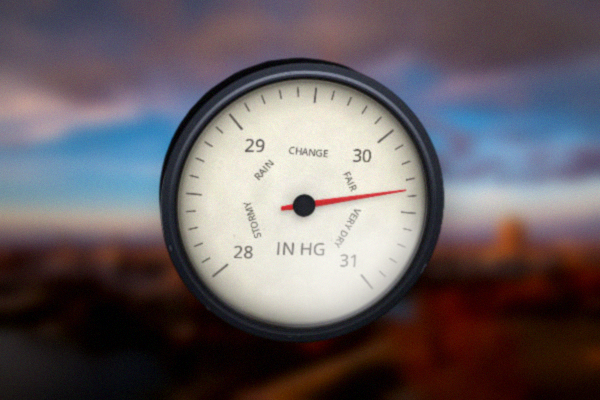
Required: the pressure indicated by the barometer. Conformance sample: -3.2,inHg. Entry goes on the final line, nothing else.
30.35,inHg
